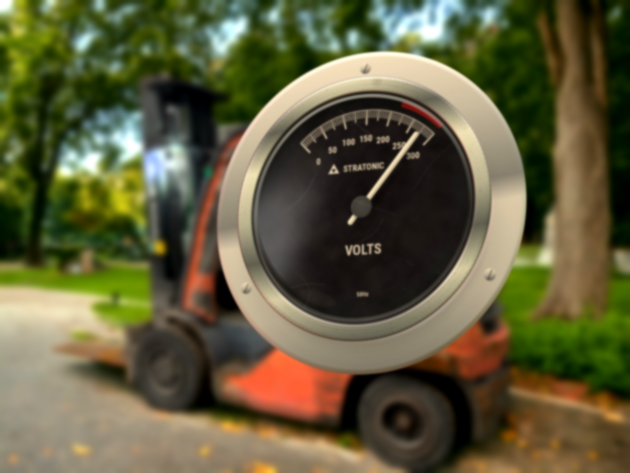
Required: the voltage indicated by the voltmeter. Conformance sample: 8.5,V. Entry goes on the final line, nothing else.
275,V
